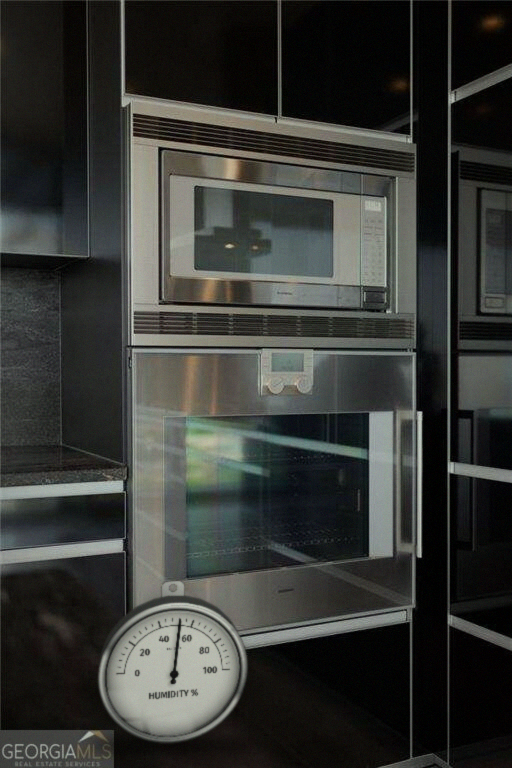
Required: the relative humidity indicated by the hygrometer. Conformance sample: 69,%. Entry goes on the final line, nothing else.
52,%
